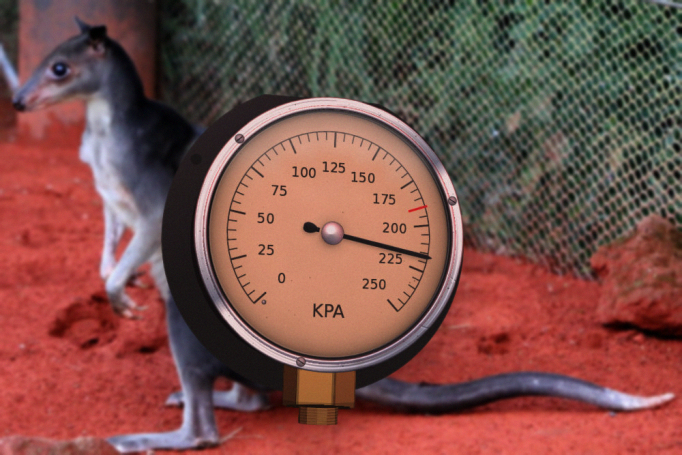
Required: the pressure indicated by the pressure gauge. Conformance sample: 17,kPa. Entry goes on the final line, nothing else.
217.5,kPa
